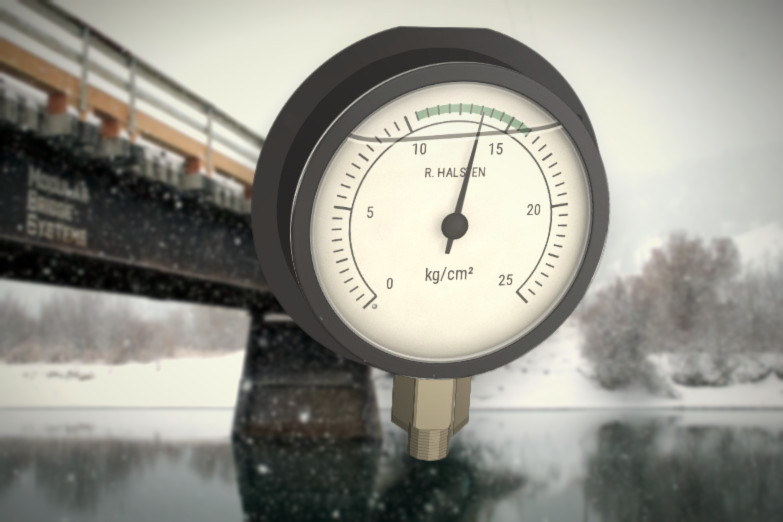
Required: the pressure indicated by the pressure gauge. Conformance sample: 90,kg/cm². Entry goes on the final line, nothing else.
13.5,kg/cm²
